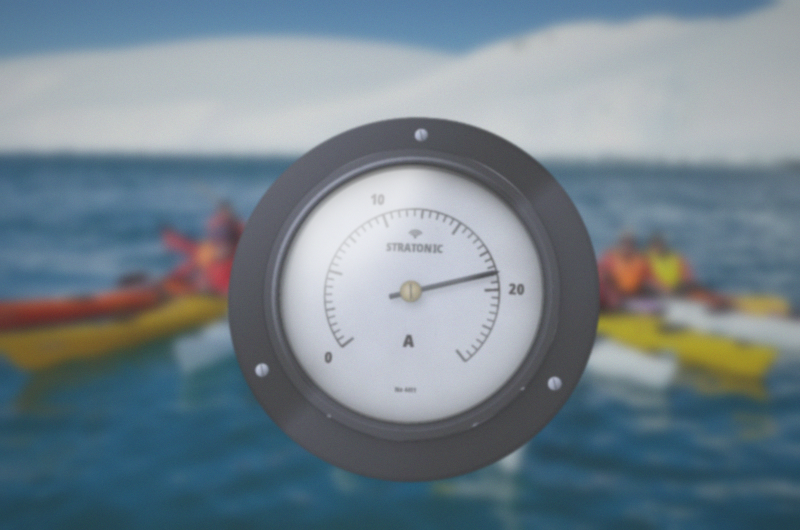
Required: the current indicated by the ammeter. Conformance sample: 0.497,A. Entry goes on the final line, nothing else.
19,A
